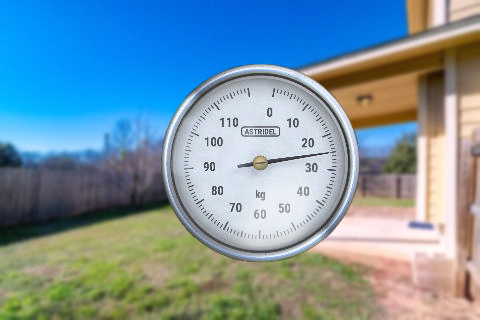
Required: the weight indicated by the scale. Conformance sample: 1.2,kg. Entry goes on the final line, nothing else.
25,kg
